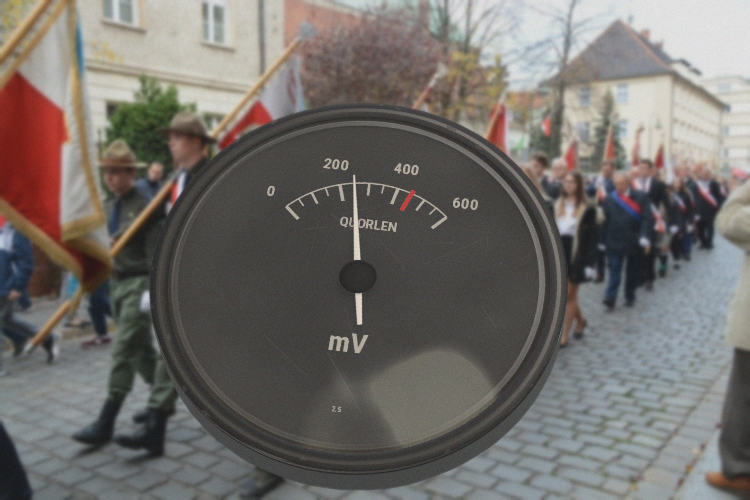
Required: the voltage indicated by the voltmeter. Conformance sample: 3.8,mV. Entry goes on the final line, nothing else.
250,mV
